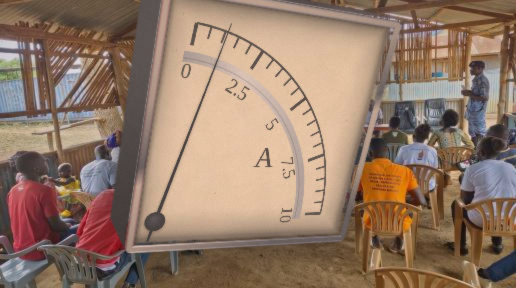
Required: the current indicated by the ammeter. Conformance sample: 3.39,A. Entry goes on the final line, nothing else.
1,A
